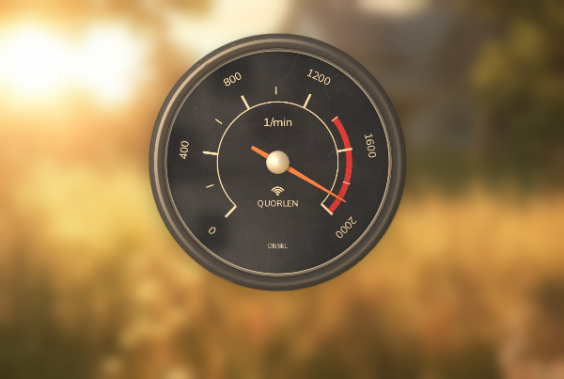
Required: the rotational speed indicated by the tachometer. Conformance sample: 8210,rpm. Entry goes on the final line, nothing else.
1900,rpm
